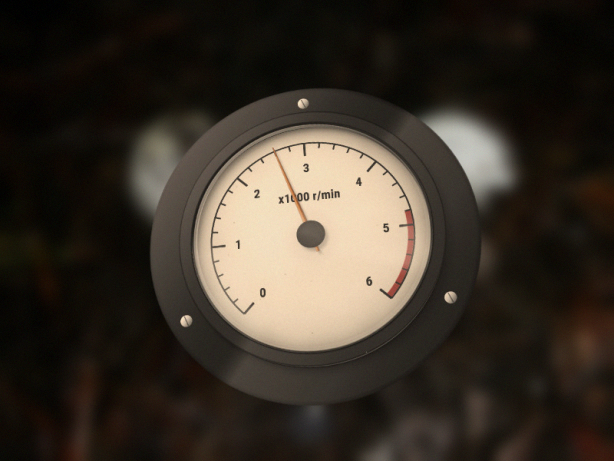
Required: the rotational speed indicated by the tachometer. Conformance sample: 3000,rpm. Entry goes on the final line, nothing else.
2600,rpm
